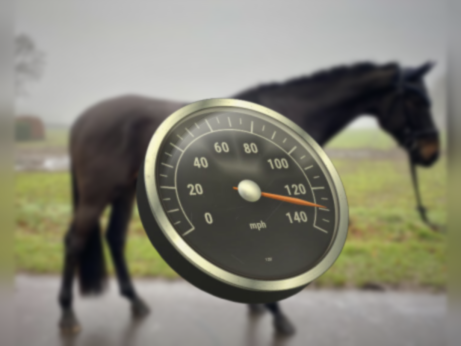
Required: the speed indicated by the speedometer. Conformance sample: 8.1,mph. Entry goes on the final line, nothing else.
130,mph
